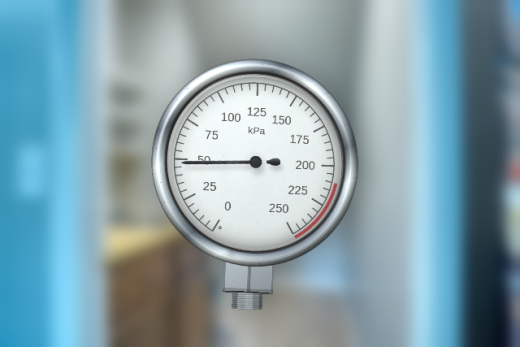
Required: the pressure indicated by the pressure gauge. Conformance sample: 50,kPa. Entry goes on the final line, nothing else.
47.5,kPa
